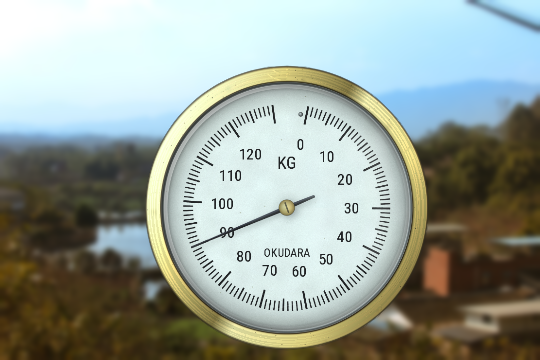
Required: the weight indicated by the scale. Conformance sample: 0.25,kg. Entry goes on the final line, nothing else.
90,kg
